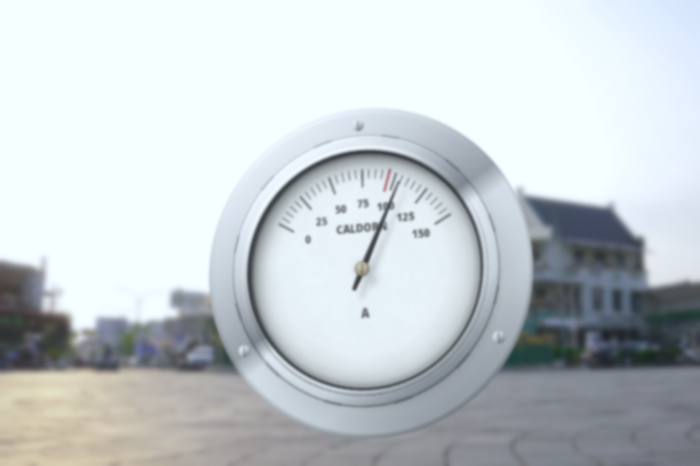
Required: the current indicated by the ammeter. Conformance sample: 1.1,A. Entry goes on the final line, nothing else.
105,A
